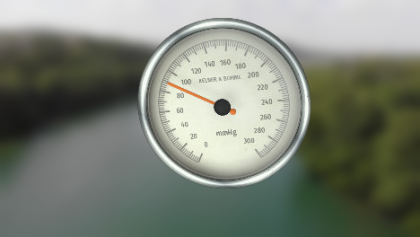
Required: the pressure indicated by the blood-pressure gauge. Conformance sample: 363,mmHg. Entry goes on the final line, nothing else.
90,mmHg
